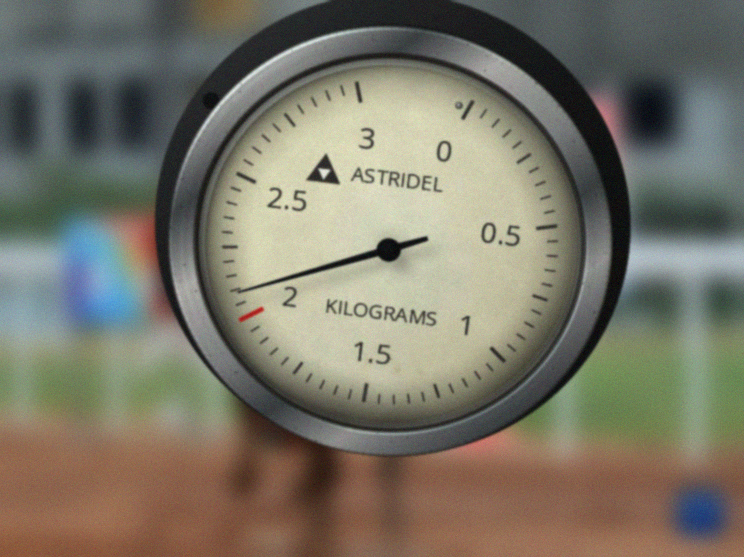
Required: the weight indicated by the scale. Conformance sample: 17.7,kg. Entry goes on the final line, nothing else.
2.1,kg
